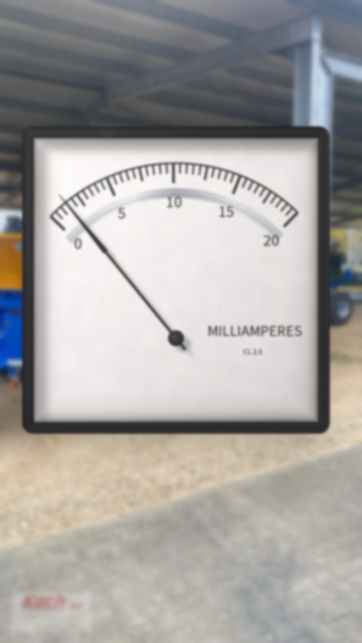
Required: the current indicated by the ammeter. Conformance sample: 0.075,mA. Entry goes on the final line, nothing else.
1.5,mA
